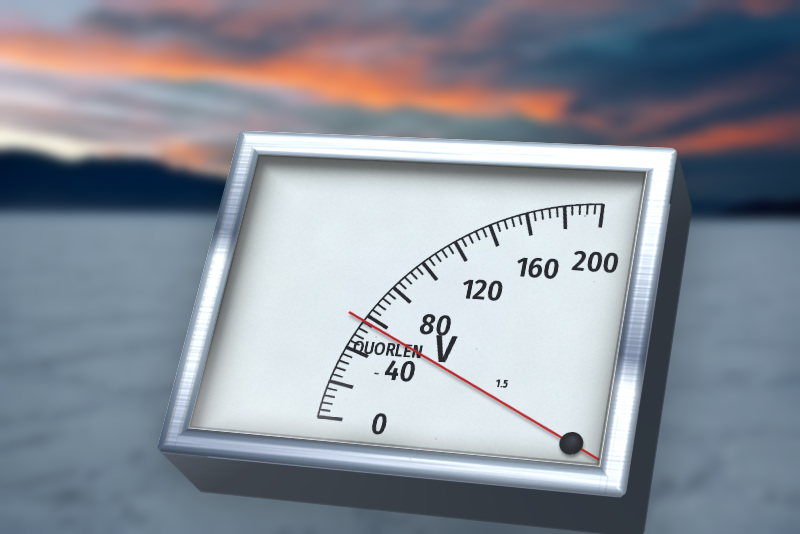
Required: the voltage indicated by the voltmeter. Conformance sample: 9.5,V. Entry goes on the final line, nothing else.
56,V
